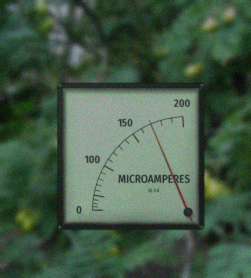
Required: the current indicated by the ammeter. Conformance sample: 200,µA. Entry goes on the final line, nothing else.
170,µA
